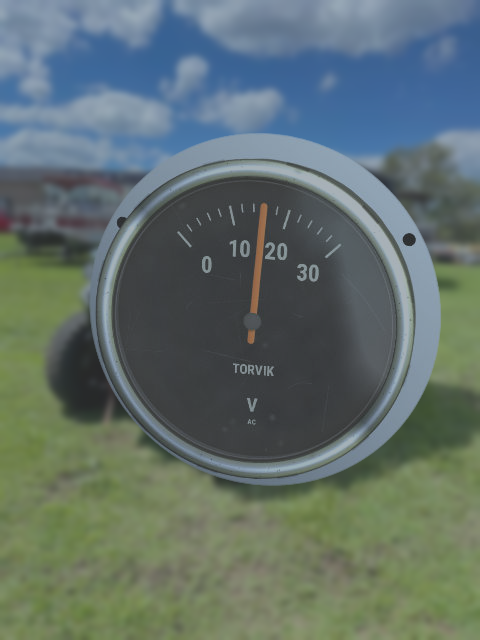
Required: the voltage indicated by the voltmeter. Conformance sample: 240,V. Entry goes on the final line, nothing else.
16,V
